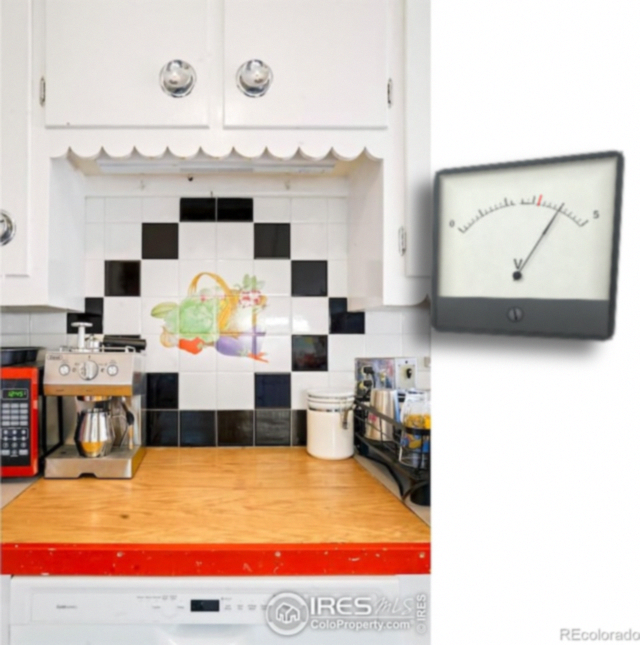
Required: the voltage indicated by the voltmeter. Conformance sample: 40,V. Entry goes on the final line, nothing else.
4,V
